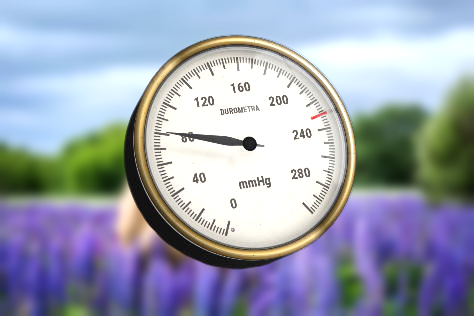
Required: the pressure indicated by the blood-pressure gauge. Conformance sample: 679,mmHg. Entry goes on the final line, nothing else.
80,mmHg
